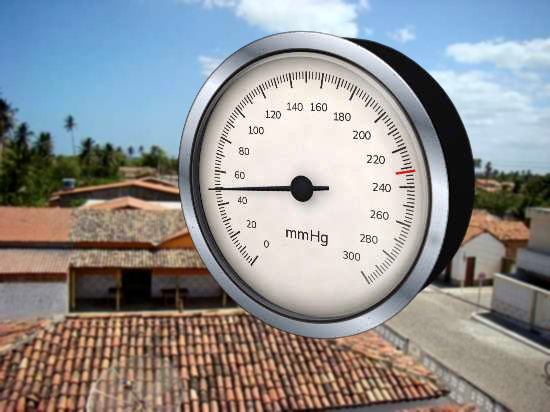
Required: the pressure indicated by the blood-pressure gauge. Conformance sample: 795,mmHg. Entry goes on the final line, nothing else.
50,mmHg
